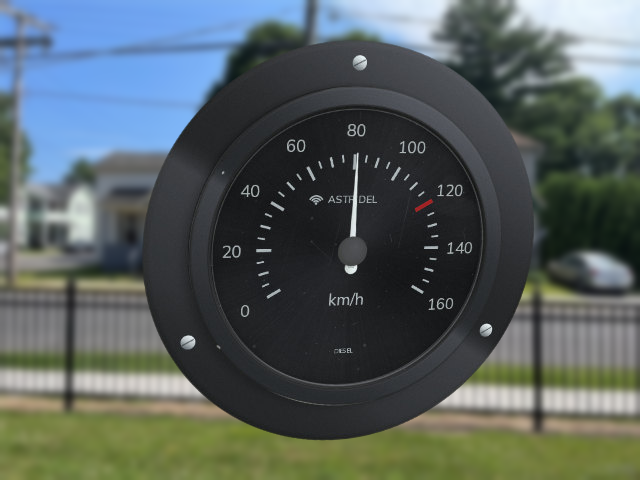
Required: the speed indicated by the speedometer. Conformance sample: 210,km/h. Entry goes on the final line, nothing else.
80,km/h
